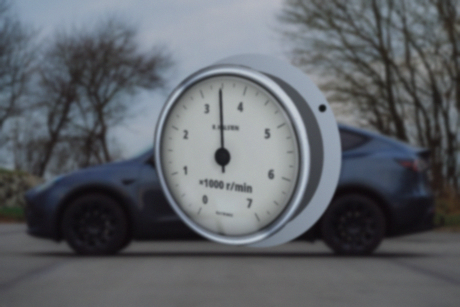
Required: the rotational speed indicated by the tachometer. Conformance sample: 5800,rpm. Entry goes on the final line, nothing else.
3500,rpm
